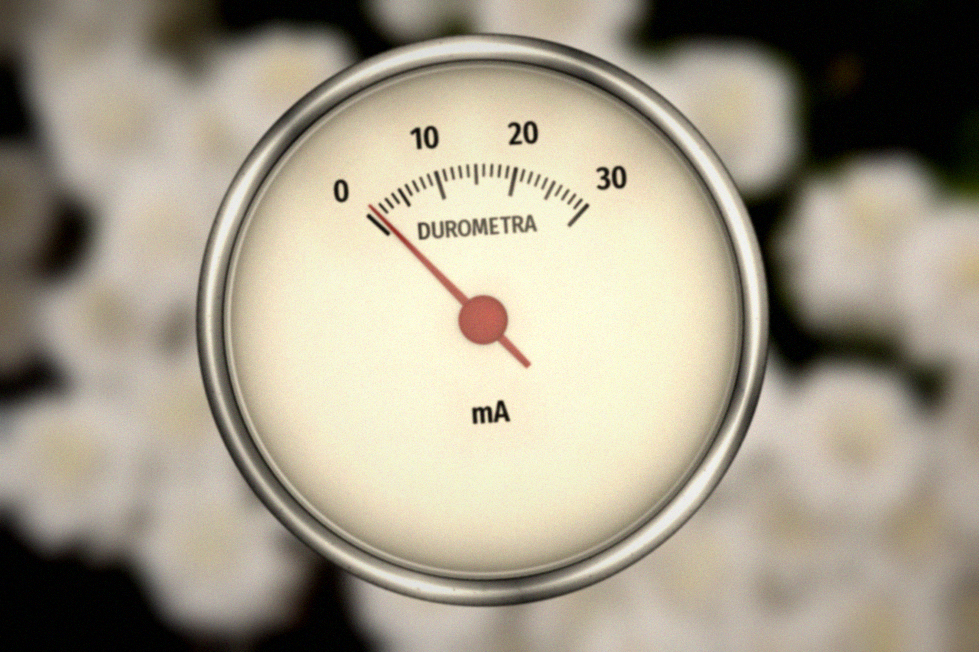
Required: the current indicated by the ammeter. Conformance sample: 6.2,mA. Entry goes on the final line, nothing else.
1,mA
